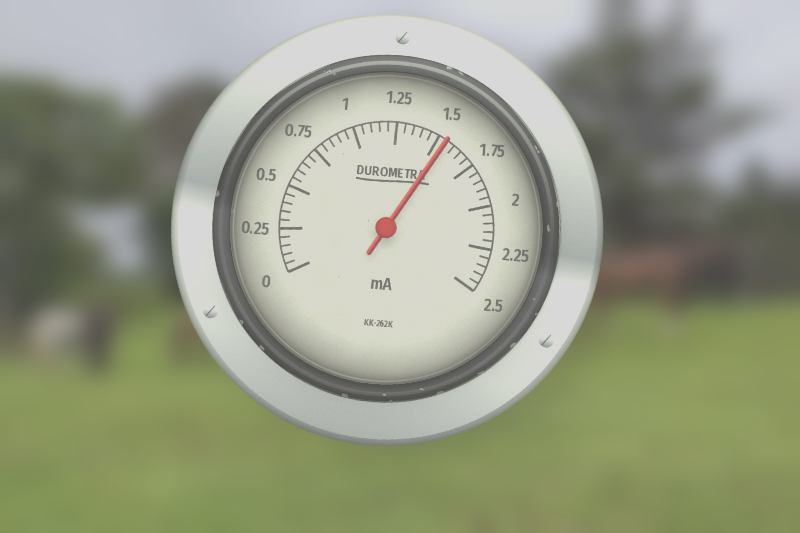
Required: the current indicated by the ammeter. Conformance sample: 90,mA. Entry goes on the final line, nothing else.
1.55,mA
